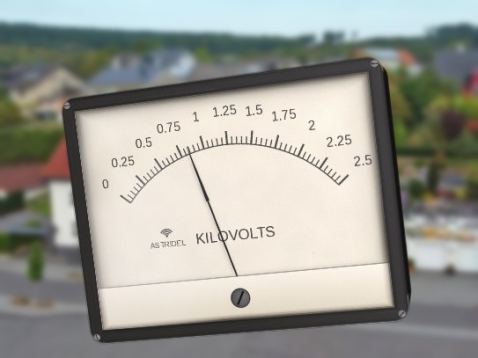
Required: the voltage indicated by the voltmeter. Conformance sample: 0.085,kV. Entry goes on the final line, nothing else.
0.85,kV
